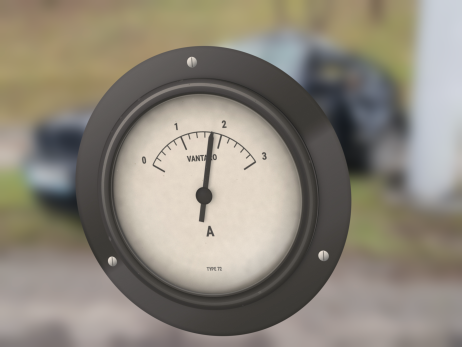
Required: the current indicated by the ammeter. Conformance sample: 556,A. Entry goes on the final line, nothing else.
1.8,A
